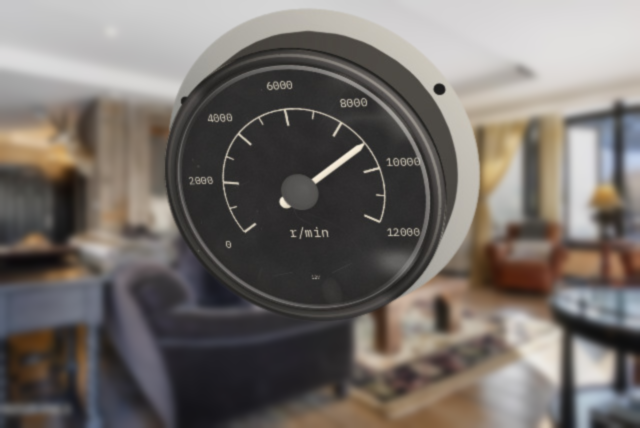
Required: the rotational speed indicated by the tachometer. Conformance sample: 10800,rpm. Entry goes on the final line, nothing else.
9000,rpm
